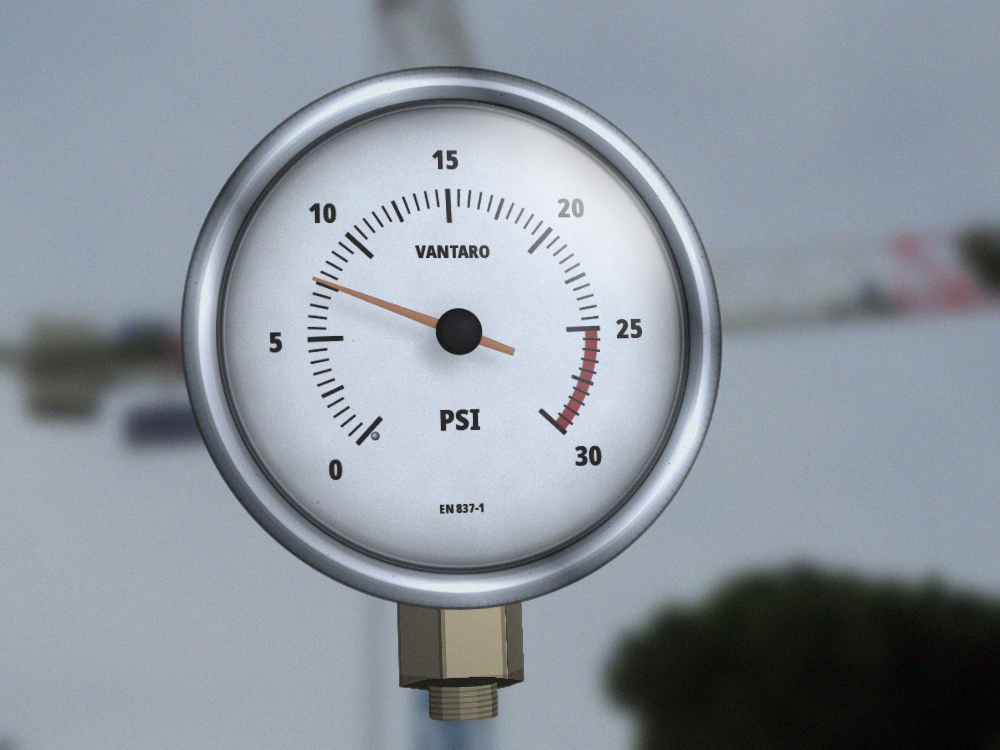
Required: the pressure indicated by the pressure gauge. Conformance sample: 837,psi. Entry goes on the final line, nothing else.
7.5,psi
